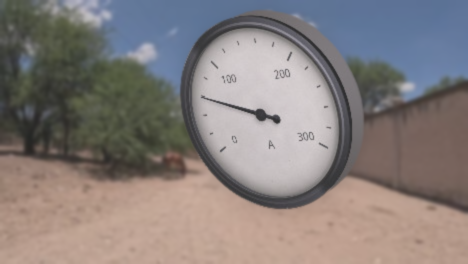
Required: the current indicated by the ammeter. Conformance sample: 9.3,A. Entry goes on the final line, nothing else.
60,A
